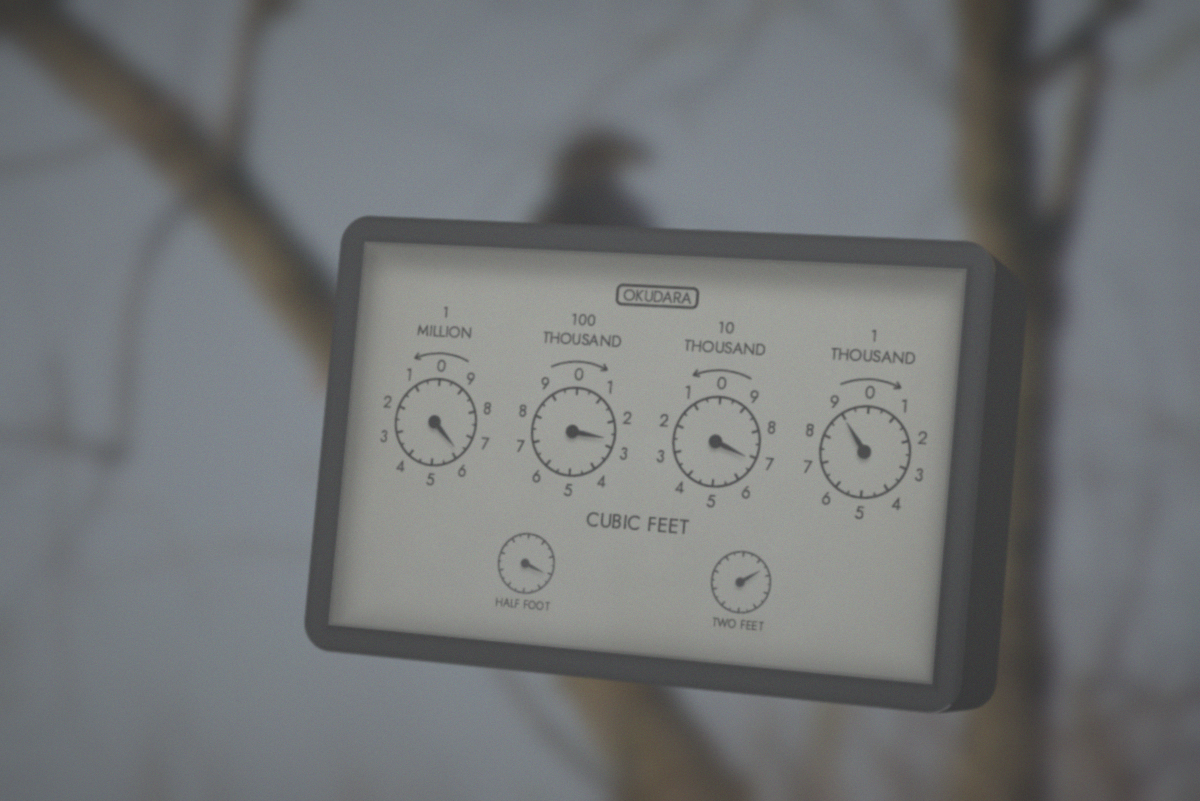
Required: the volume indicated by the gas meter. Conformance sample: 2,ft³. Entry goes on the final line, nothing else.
626900,ft³
